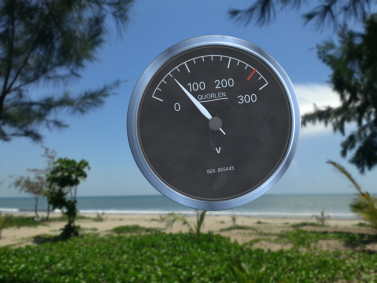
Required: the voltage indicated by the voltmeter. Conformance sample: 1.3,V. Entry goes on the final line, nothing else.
60,V
